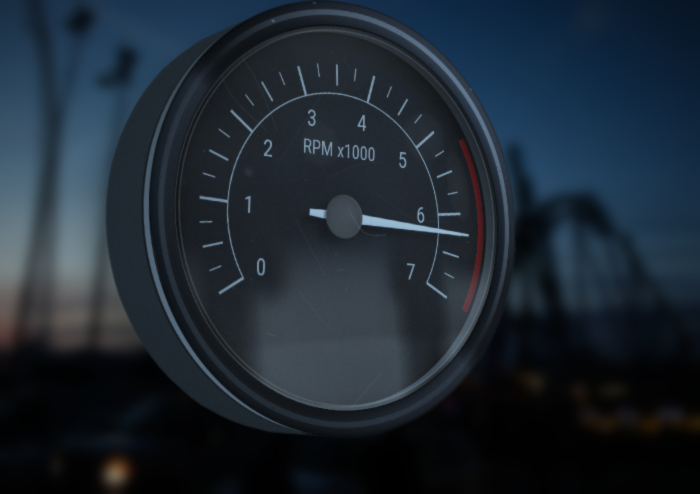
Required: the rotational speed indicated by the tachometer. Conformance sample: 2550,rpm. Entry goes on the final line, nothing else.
6250,rpm
